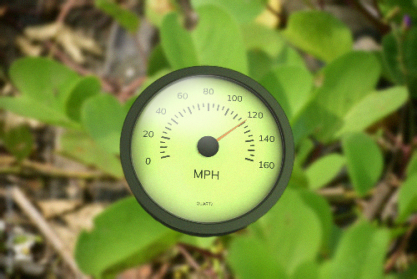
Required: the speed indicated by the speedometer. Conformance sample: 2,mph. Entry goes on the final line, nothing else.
120,mph
